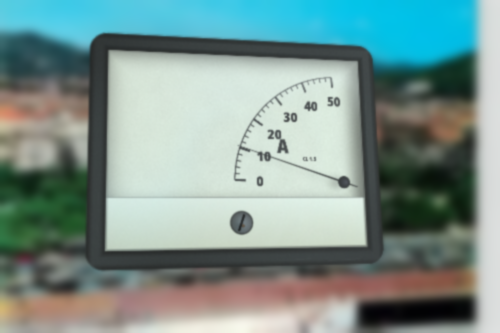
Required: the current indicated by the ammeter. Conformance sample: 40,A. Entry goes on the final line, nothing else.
10,A
